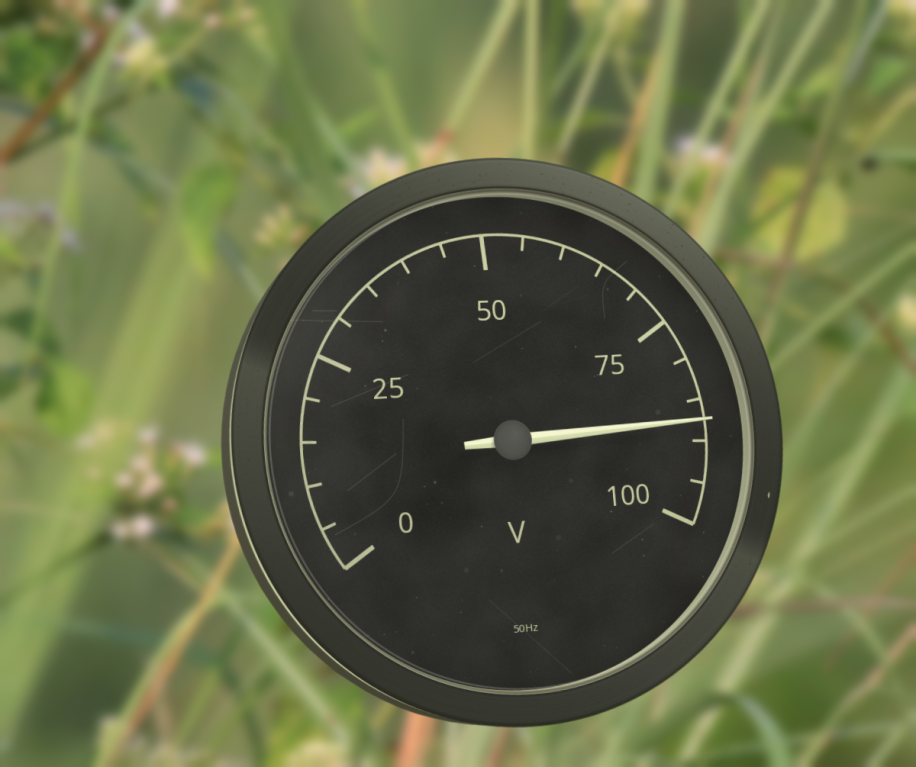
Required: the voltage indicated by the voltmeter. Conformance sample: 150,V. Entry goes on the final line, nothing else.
87.5,V
